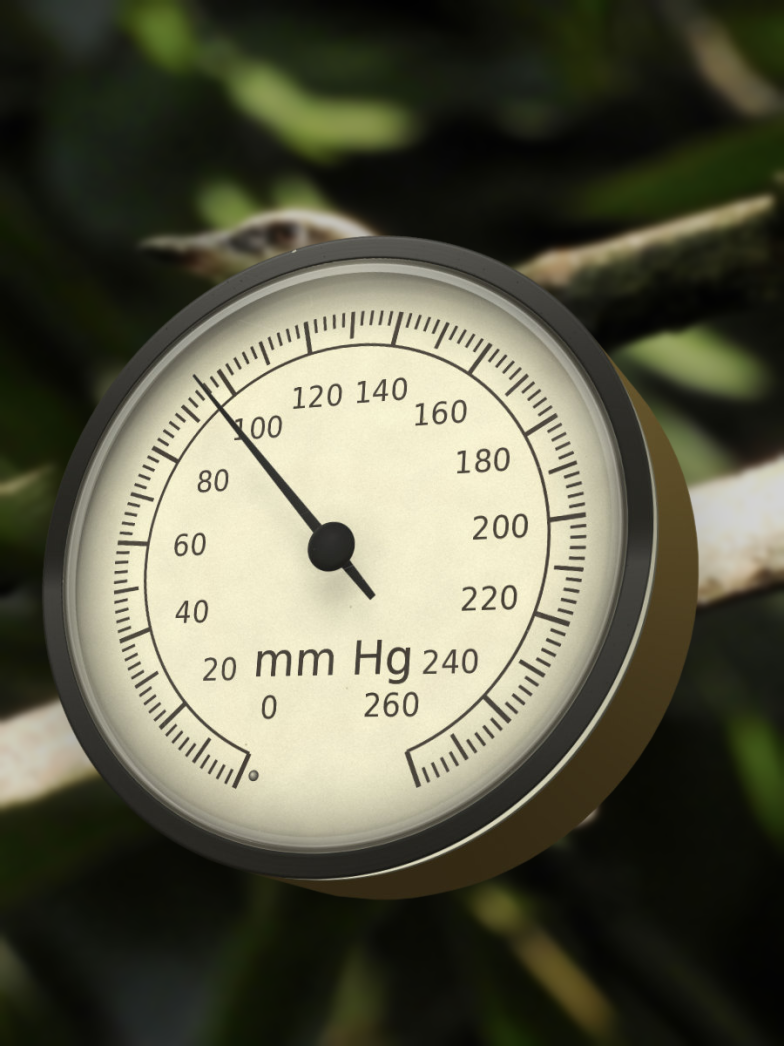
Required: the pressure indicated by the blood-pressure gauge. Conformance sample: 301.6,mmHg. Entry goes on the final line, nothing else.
96,mmHg
